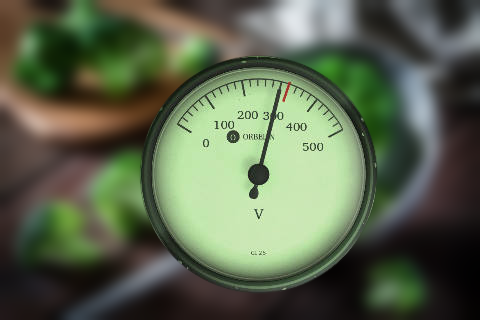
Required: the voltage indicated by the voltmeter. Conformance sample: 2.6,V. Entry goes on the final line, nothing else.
300,V
